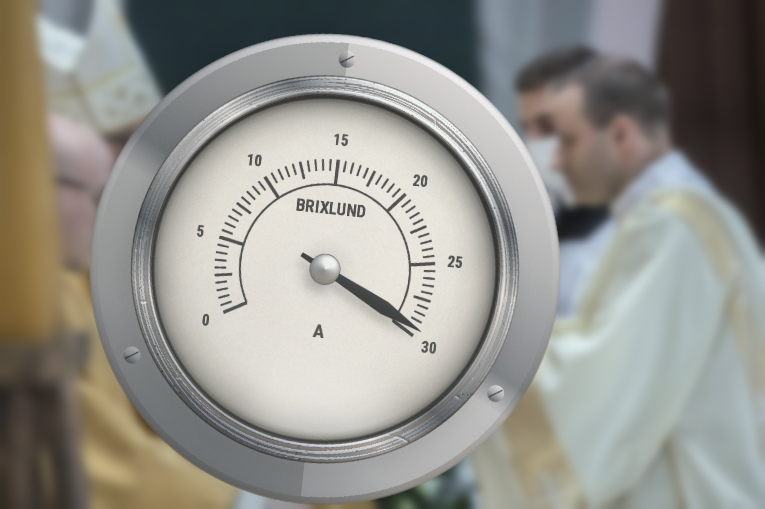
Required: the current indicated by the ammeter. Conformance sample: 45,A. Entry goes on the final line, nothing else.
29.5,A
